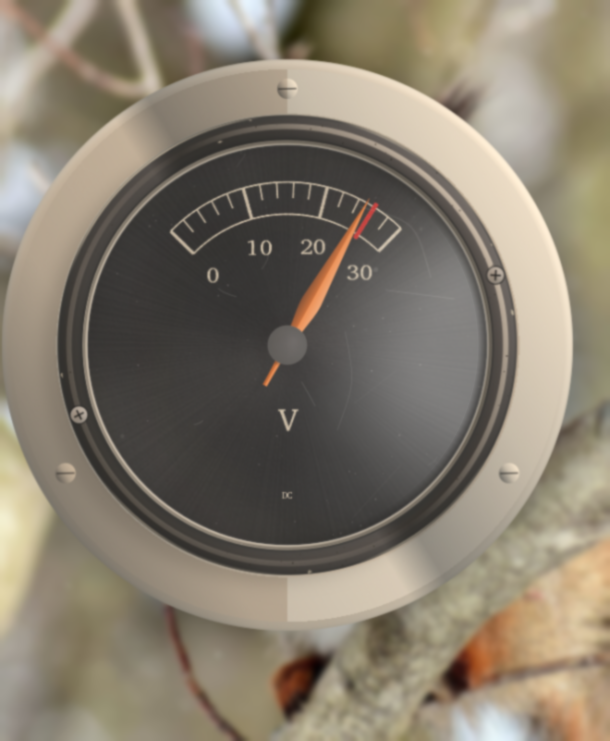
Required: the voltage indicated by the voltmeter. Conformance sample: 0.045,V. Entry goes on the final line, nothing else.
25,V
